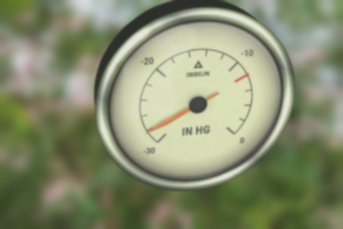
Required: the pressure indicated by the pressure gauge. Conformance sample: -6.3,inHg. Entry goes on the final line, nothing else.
-28,inHg
